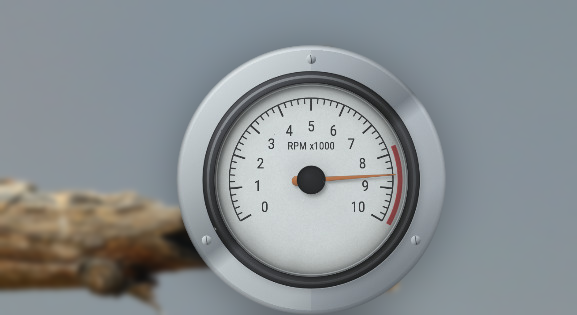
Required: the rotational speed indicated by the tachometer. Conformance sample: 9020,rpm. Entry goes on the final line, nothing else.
8600,rpm
